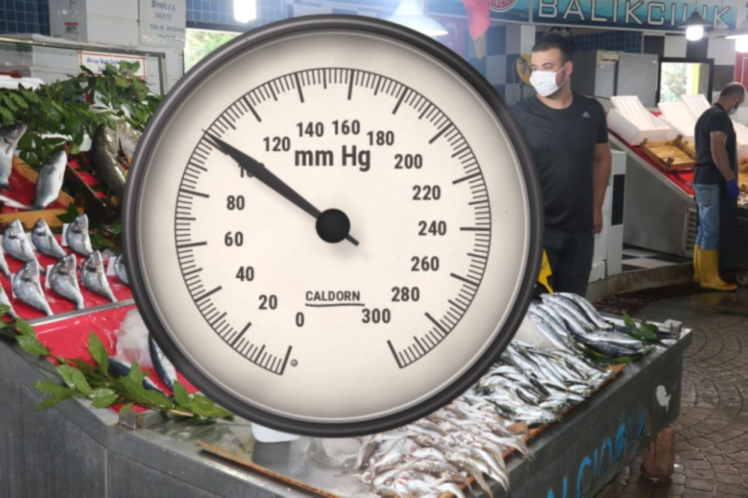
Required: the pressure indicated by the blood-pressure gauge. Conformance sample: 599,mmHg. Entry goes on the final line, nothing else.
102,mmHg
